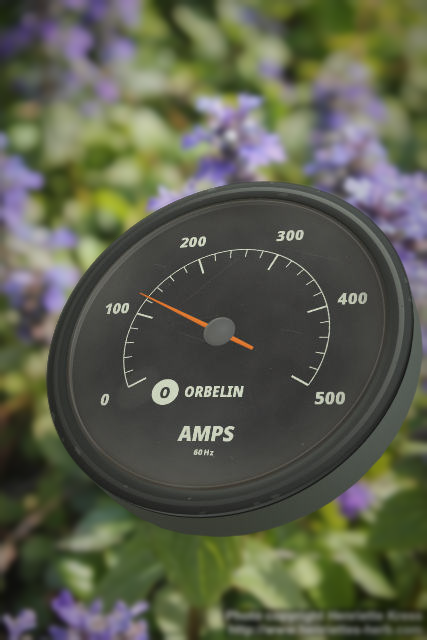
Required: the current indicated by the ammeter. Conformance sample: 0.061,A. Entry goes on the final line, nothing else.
120,A
